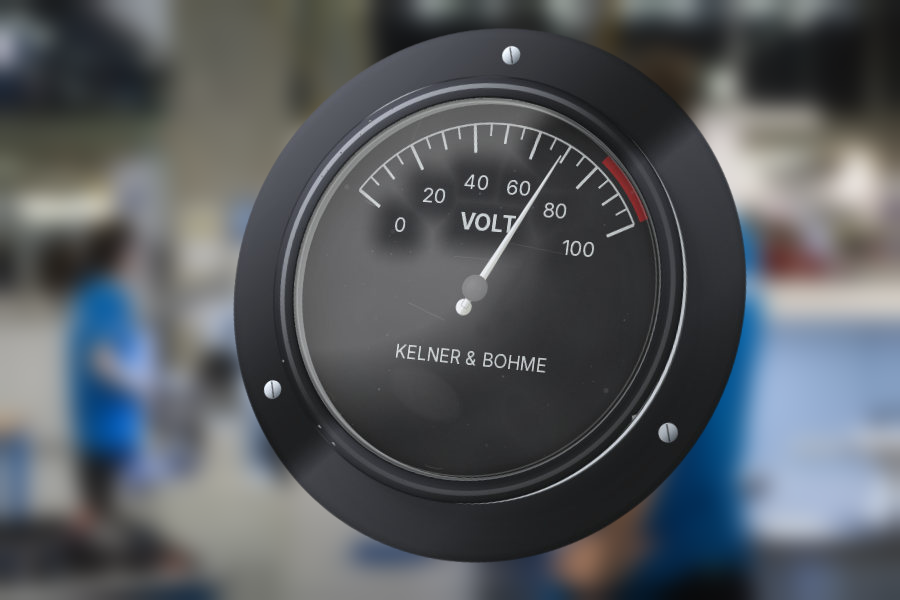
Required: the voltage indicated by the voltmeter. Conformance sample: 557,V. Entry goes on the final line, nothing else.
70,V
